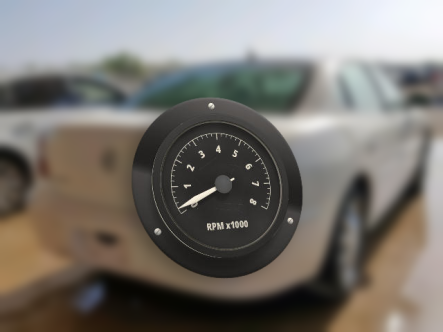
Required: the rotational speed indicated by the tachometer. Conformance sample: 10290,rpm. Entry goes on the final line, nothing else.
200,rpm
